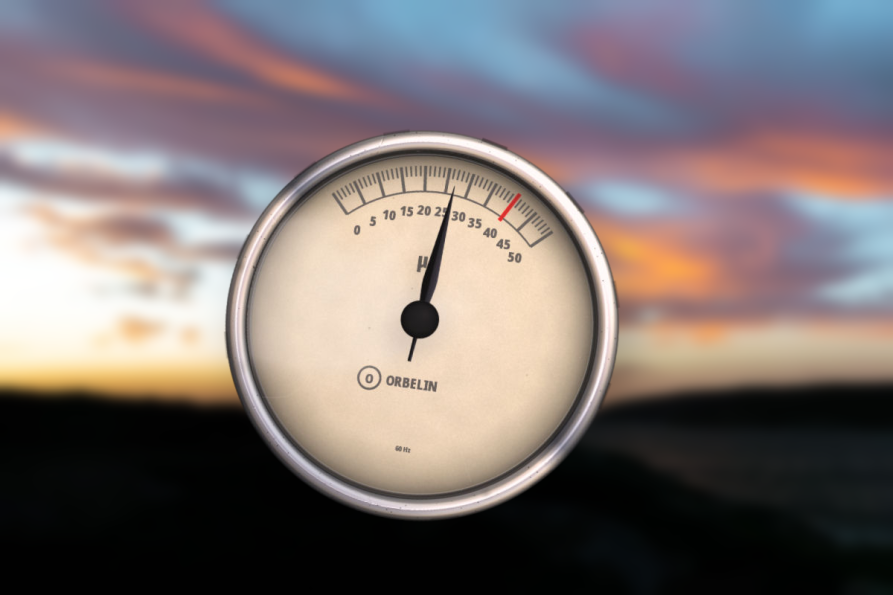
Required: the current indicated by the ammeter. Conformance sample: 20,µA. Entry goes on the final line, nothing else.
27,µA
